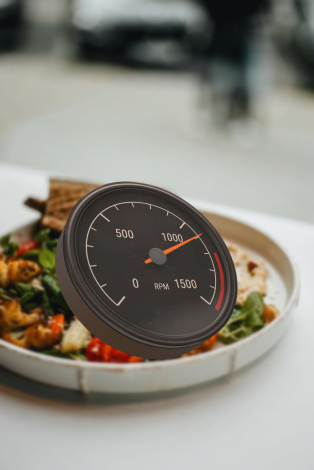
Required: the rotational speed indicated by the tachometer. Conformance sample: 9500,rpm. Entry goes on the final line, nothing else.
1100,rpm
